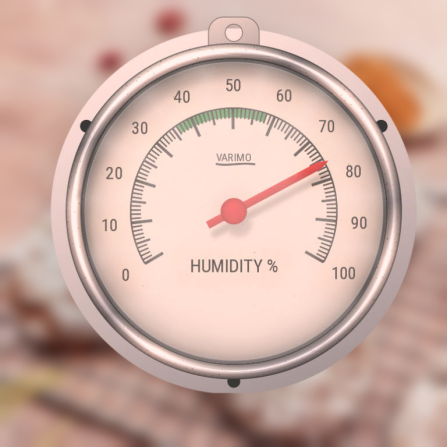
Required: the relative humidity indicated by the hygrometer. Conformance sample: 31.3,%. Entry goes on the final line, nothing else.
76,%
